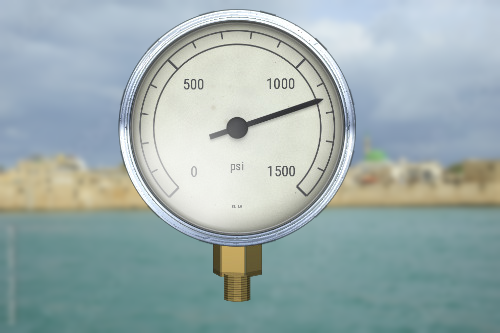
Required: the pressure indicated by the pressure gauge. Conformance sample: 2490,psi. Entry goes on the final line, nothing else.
1150,psi
